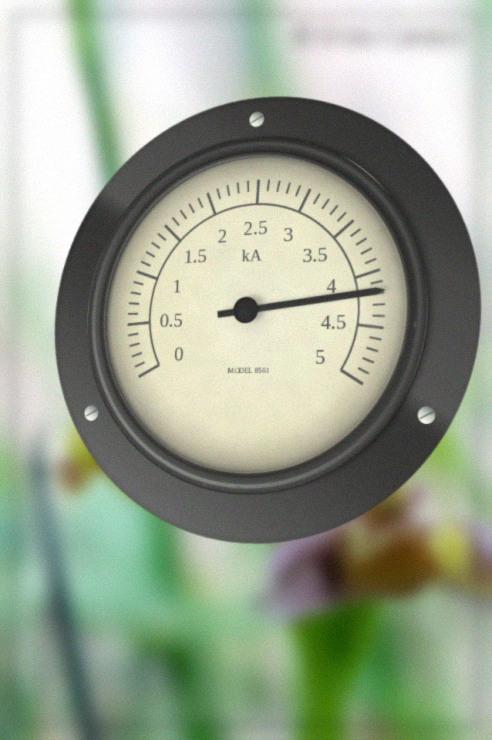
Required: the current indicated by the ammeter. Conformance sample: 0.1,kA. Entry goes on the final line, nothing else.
4.2,kA
